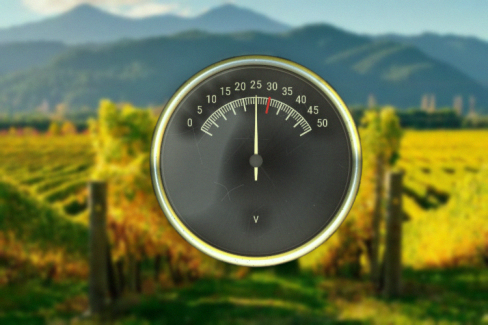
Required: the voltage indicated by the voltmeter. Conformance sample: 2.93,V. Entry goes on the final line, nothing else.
25,V
